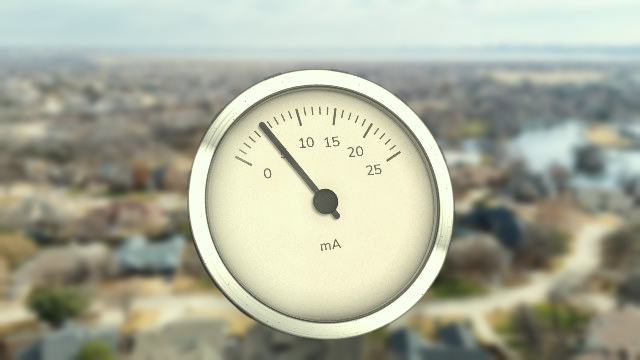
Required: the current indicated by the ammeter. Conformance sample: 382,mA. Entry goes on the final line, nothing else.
5,mA
